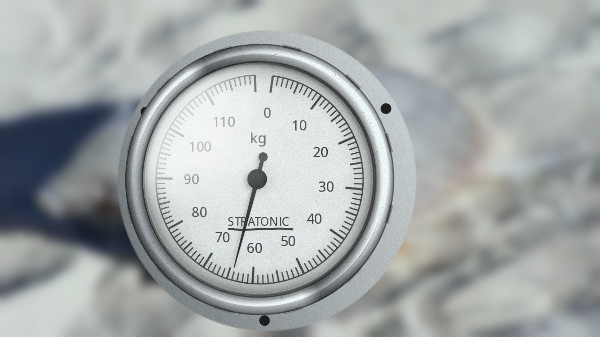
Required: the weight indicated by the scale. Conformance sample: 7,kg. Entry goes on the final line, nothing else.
64,kg
